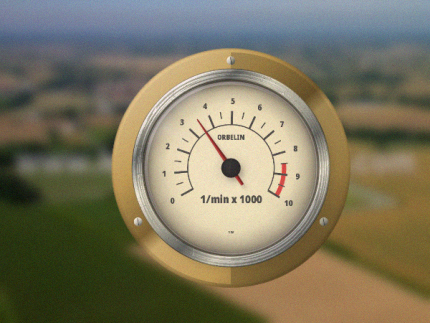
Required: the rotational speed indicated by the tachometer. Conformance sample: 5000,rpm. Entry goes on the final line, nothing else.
3500,rpm
